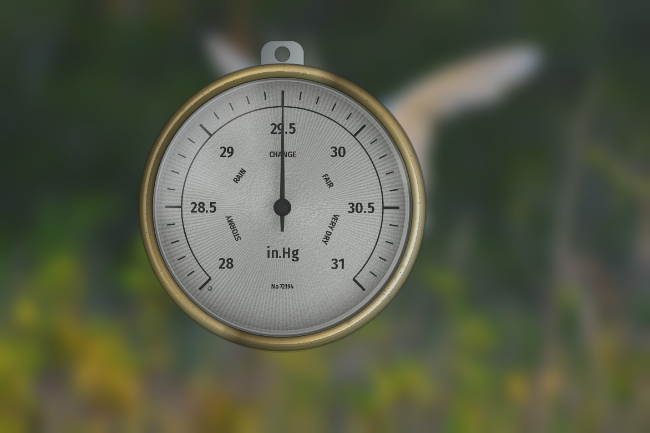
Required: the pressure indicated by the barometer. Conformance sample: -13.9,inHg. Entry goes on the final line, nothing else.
29.5,inHg
